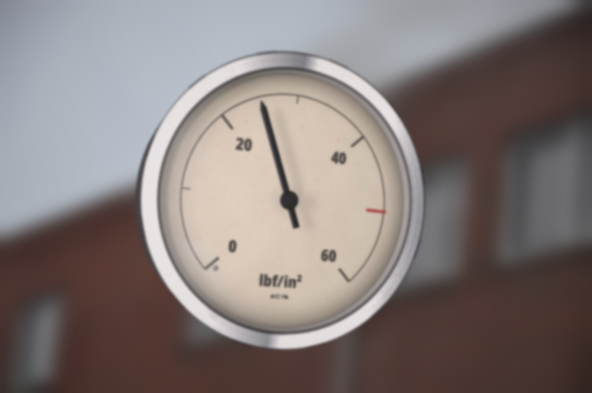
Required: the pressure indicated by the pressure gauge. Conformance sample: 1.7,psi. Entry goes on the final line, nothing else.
25,psi
